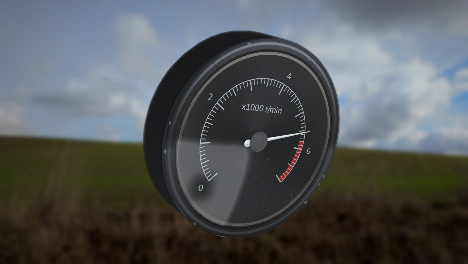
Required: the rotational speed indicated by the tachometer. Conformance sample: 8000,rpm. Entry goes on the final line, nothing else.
5500,rpm
